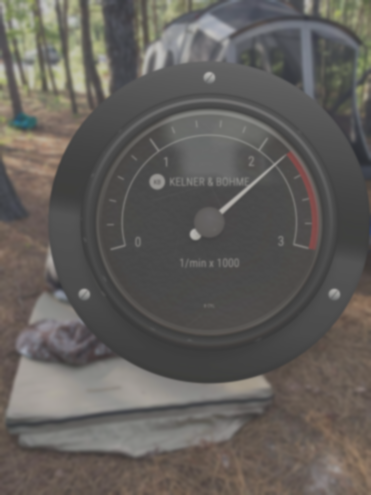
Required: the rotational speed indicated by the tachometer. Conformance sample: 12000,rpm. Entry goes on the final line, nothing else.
2200,rpm
